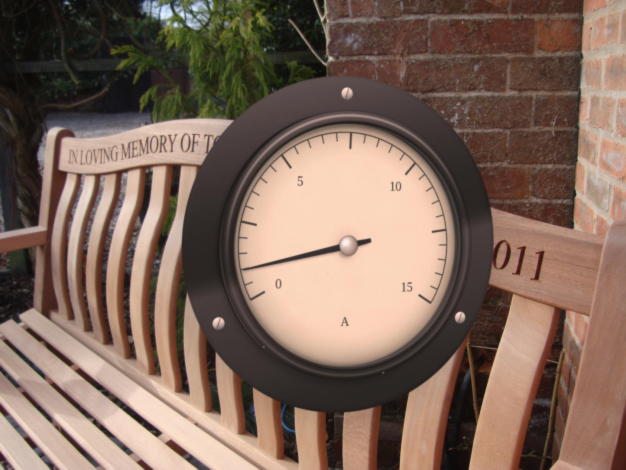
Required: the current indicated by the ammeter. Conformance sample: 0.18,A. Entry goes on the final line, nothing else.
1,A
